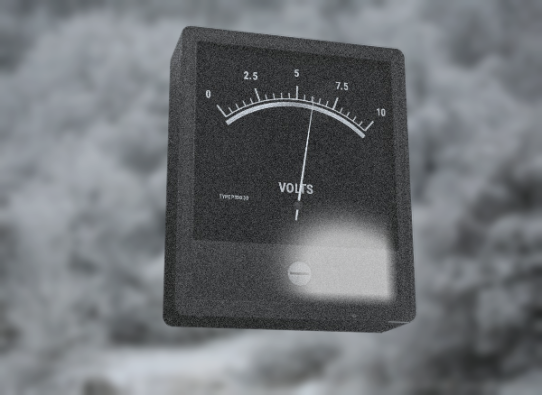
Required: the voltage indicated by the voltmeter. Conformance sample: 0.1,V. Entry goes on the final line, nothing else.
6,V
